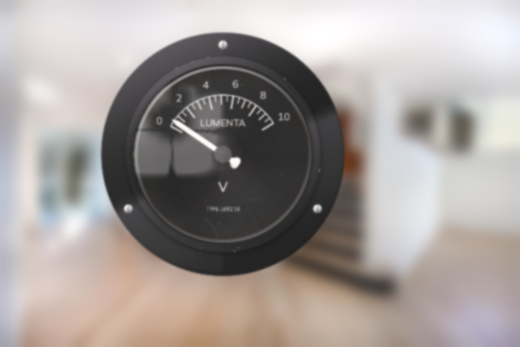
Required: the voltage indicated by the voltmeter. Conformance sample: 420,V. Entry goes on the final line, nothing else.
0.5,V
